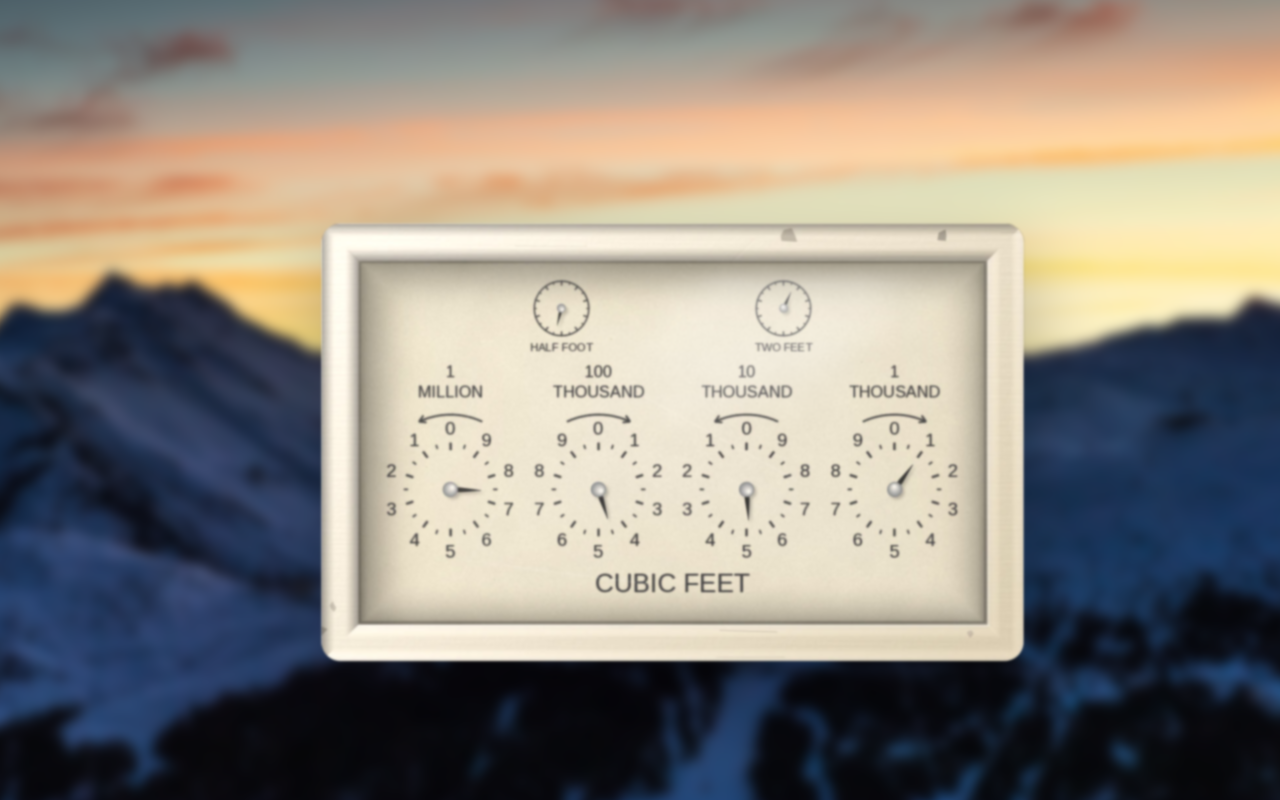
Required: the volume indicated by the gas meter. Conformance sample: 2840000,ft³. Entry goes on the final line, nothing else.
745100,ft³
